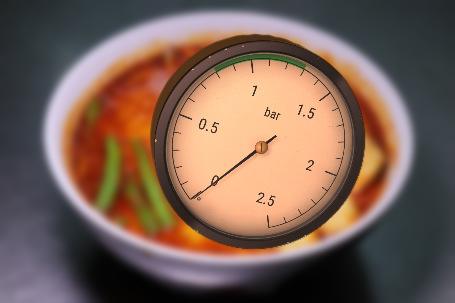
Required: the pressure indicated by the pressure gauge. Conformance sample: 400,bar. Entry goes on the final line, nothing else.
0,bar
